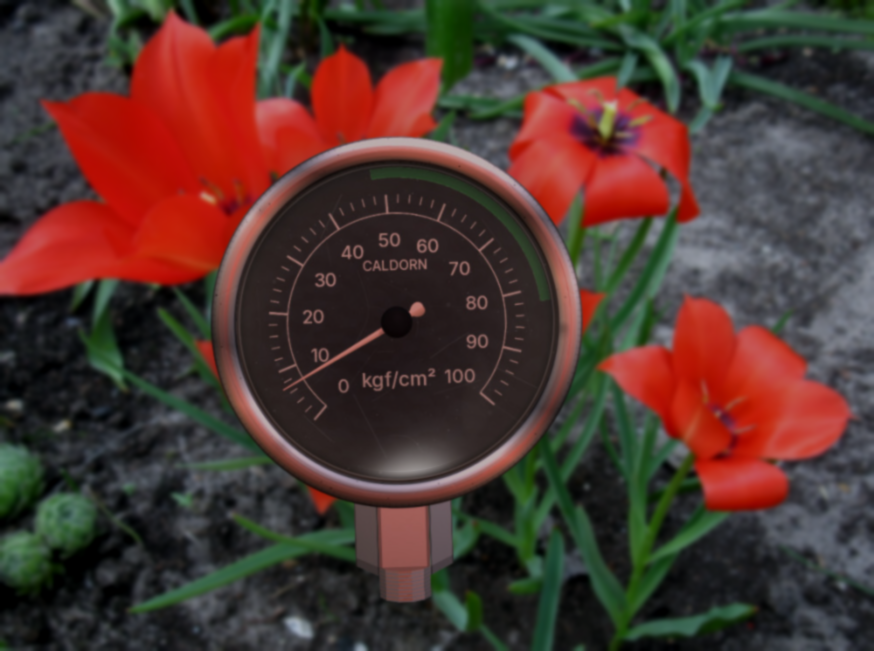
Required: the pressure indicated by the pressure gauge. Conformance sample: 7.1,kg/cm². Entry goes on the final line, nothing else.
7,kg/cm²
